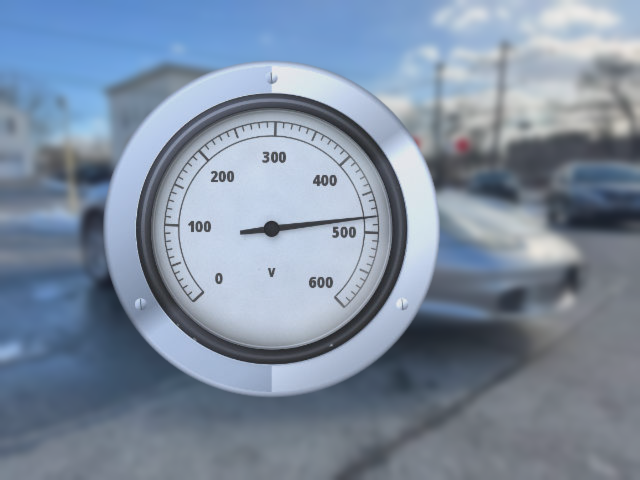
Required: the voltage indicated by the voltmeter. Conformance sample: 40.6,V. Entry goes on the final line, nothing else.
480,V
